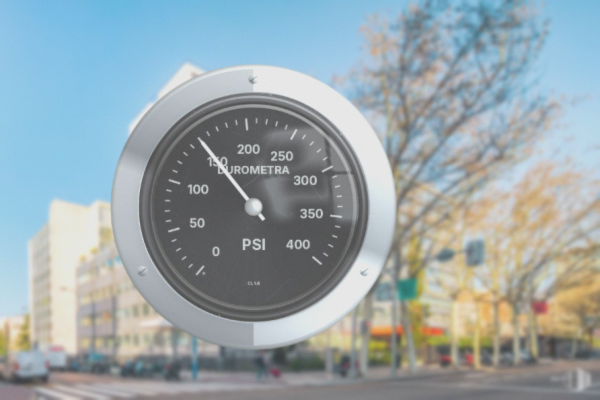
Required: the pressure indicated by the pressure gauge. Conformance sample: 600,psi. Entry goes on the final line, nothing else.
150,psi
